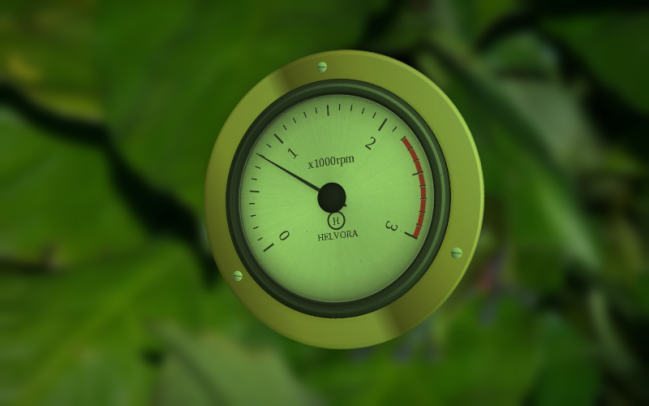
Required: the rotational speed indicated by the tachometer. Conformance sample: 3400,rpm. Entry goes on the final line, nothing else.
800,rpm
